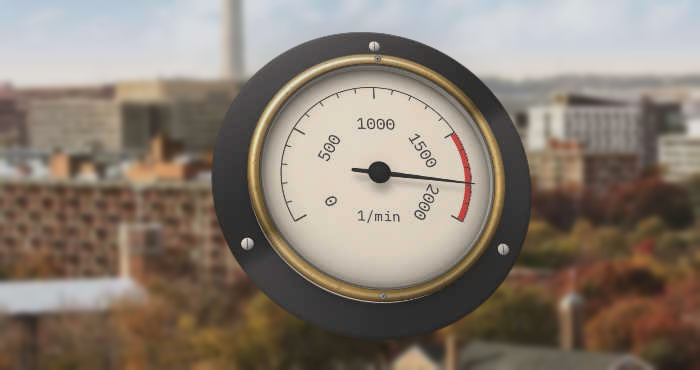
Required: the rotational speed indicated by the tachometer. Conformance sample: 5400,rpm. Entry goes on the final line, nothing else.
1800,rpm
